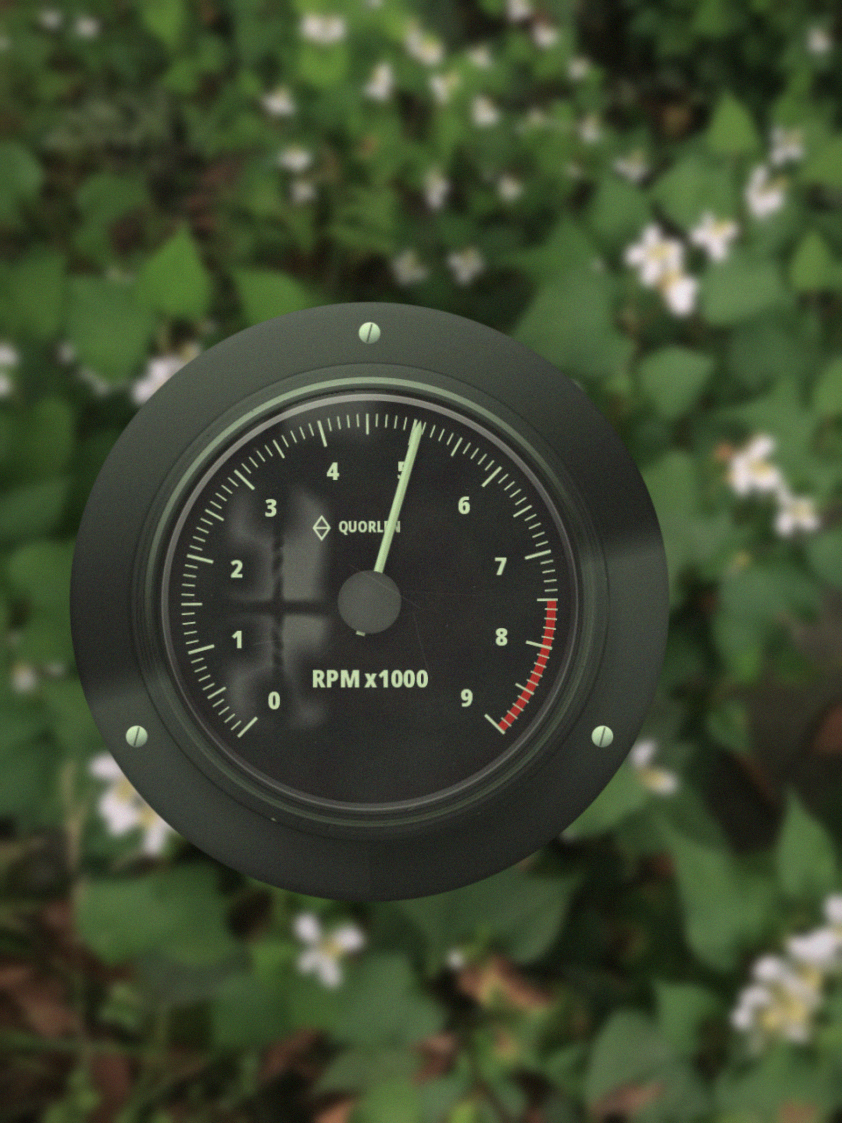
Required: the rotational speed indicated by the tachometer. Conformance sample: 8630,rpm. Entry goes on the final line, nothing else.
5050,rpm
